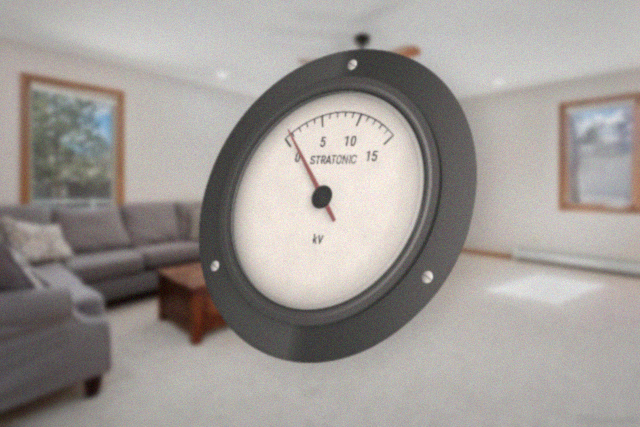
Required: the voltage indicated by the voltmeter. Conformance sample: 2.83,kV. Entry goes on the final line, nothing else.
1,kV
